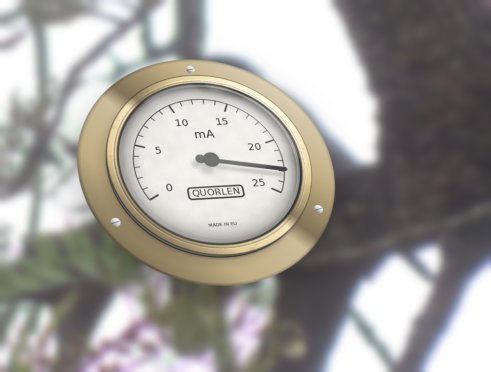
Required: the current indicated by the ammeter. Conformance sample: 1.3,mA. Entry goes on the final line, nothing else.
23,mA
